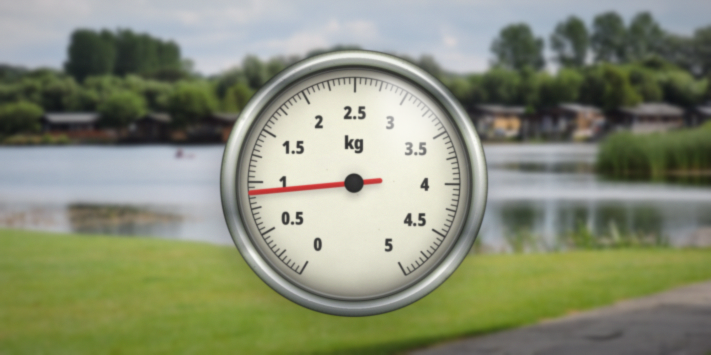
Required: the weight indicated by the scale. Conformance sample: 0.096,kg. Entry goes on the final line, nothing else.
0.9,kg
